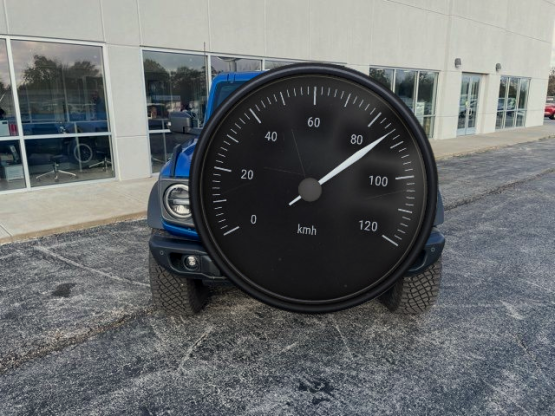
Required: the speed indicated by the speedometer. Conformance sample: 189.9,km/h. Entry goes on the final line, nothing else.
86,km/h
